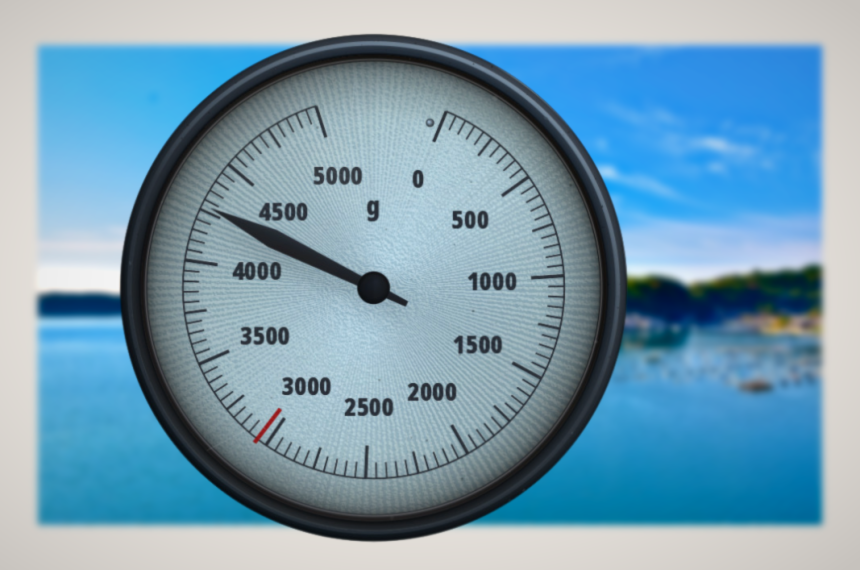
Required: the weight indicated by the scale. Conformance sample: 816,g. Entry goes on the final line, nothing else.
4275,g
